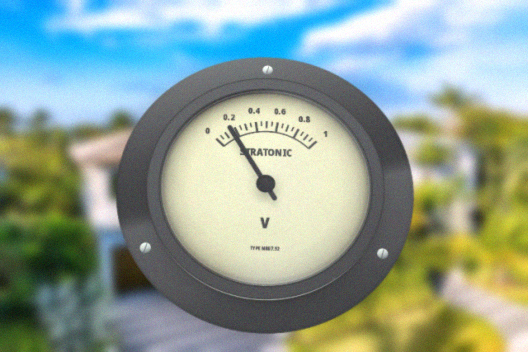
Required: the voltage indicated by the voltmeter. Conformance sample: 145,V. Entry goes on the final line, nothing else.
0.15,V
